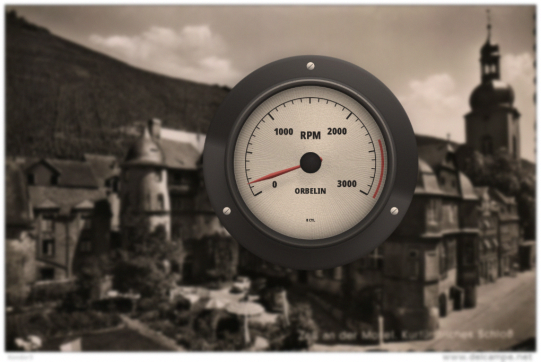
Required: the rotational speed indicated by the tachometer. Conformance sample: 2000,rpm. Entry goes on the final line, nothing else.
150,rpm
